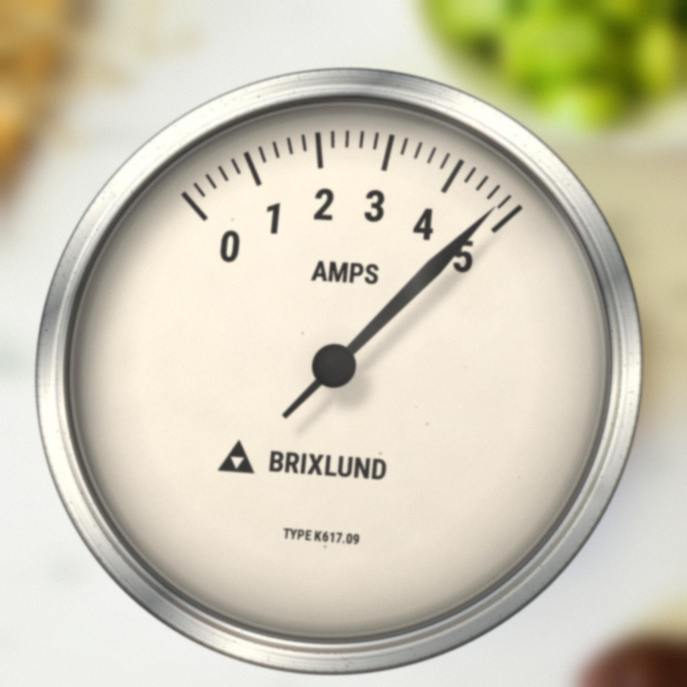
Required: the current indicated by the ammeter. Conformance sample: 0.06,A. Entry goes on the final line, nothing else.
4.8,A
